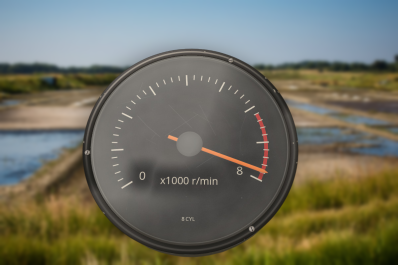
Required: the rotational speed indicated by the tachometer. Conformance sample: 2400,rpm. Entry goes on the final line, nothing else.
7800,rpm
